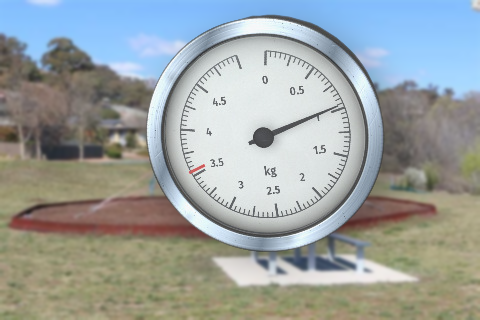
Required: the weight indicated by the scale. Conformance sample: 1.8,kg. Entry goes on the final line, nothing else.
0.95,kg
